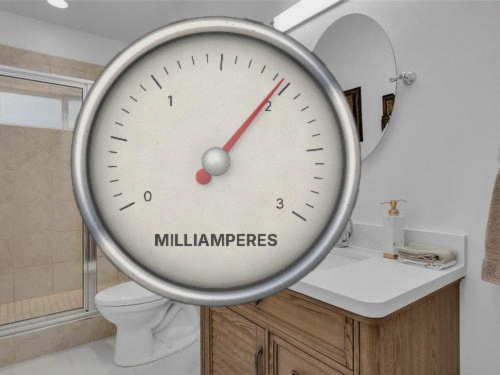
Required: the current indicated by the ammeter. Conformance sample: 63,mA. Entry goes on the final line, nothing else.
1.95,mA
